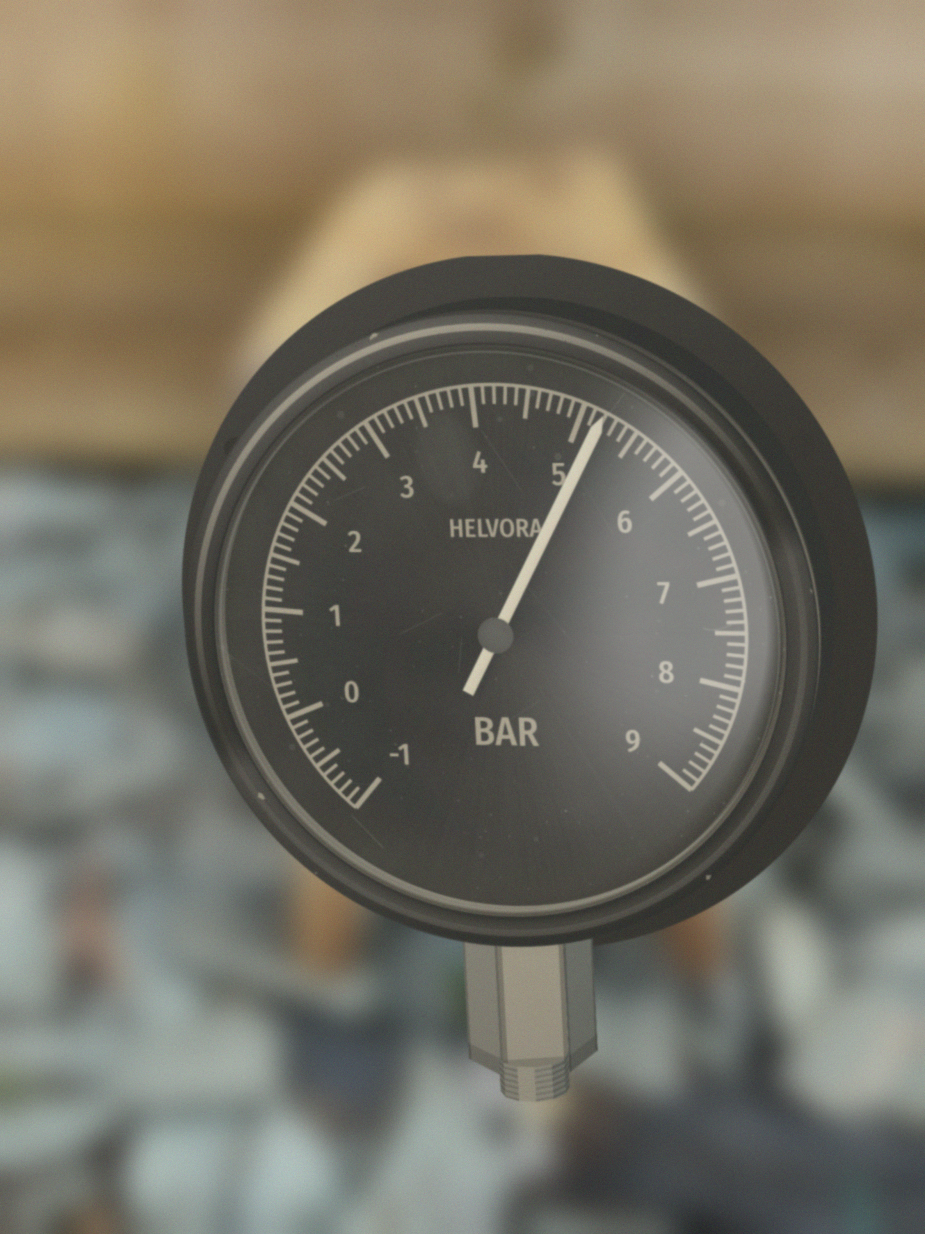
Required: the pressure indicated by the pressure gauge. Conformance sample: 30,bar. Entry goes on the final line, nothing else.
5.2,bar
